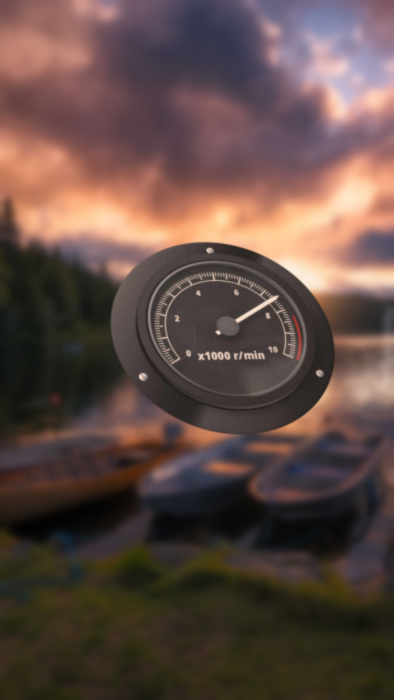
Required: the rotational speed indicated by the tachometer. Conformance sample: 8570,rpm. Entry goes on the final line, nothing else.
7500,rpm
